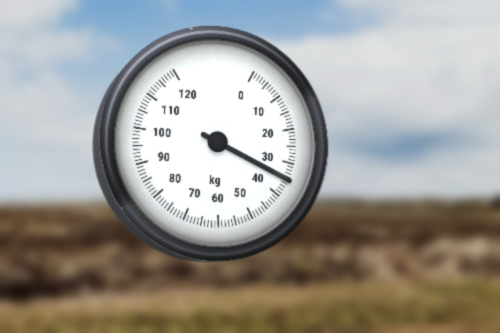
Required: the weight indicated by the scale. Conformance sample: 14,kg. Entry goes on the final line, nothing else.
35,kg
